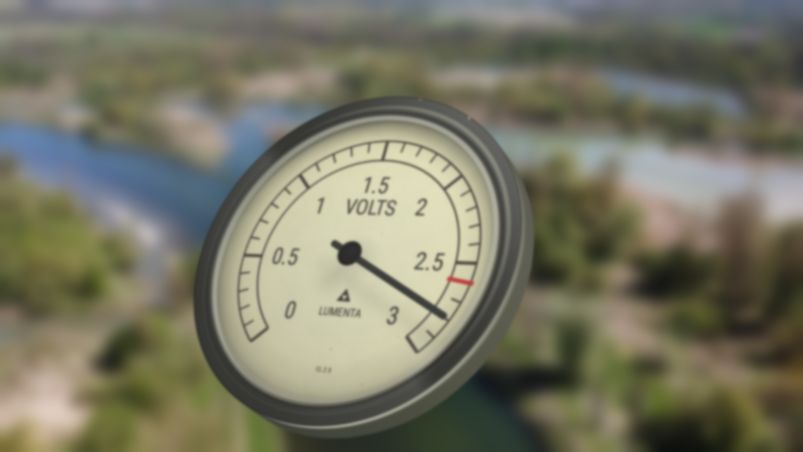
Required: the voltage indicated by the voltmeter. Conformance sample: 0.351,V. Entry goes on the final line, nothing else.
2.8,V
